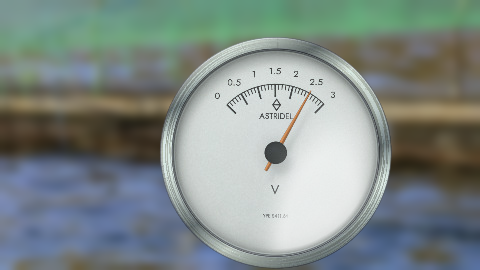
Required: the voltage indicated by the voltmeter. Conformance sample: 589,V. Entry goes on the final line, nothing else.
2.5,V
